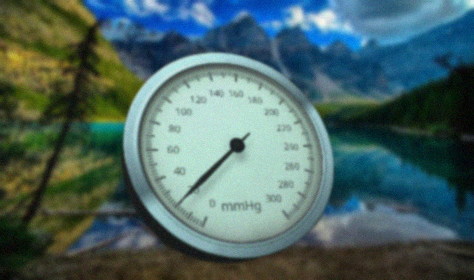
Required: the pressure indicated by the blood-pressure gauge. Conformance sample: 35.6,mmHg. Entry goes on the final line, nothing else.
20,mmHg
